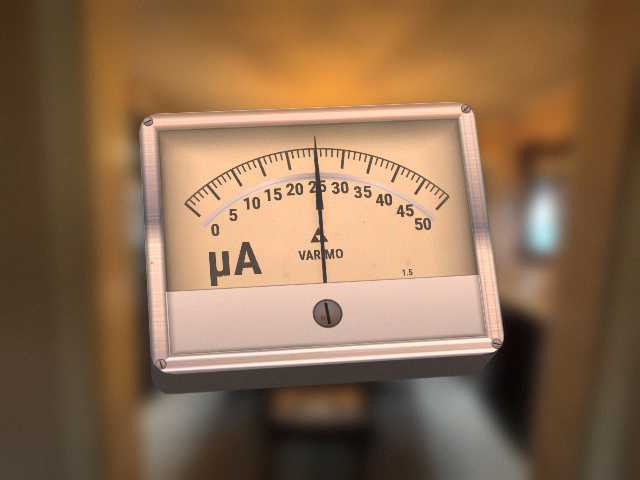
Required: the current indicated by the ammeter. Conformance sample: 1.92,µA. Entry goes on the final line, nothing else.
25,µA
